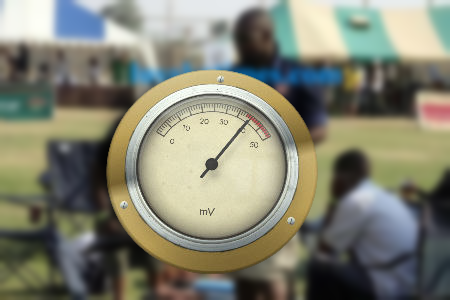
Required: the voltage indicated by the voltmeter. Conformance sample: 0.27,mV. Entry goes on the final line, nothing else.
40,mV
